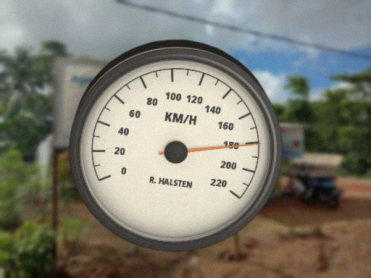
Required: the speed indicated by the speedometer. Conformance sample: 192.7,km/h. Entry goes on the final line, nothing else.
180,km/h
